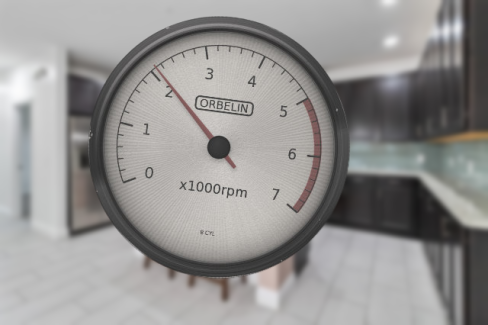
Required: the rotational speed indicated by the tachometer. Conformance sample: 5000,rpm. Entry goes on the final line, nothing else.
2100,rpm
